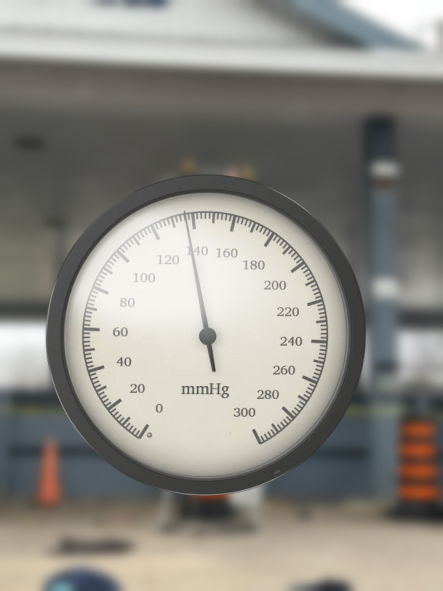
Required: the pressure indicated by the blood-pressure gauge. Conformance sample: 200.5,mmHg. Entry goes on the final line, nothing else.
136,mmHg
